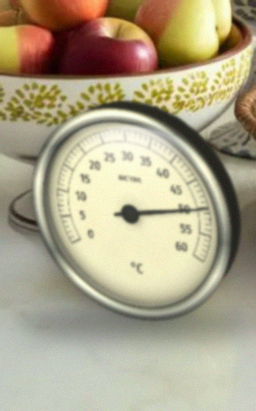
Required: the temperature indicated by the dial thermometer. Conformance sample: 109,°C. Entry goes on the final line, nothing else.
50,°C
